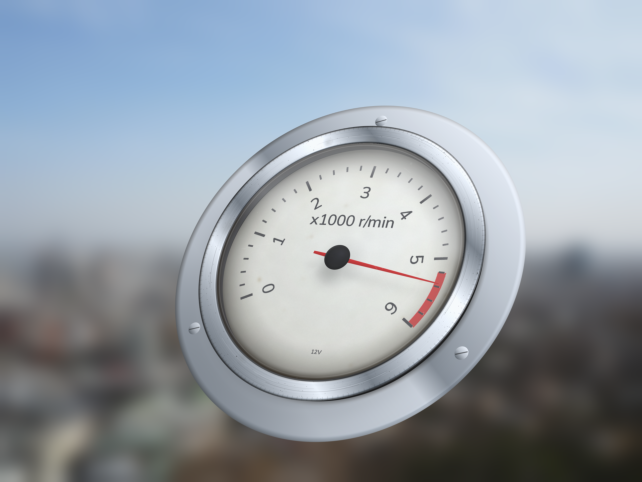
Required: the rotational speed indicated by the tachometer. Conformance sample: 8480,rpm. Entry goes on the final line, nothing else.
5400,rpm
